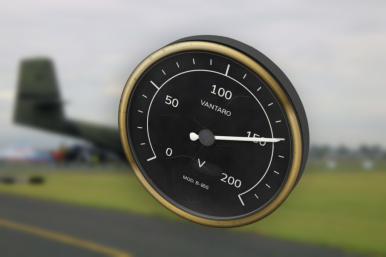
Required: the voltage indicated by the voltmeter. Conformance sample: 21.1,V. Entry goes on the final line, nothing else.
150,V
